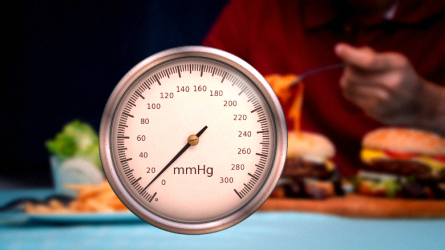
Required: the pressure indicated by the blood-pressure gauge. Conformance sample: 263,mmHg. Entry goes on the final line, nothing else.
10,mmHg
